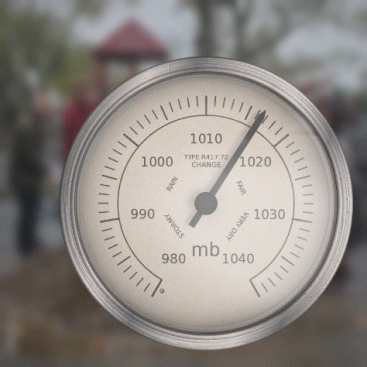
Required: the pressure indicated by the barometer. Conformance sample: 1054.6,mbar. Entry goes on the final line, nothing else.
1016.5,mbar
